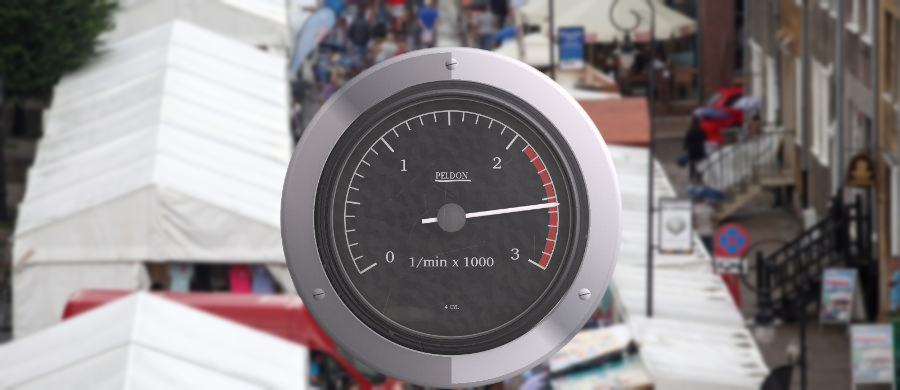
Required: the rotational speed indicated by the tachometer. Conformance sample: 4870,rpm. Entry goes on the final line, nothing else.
2550,rpm
